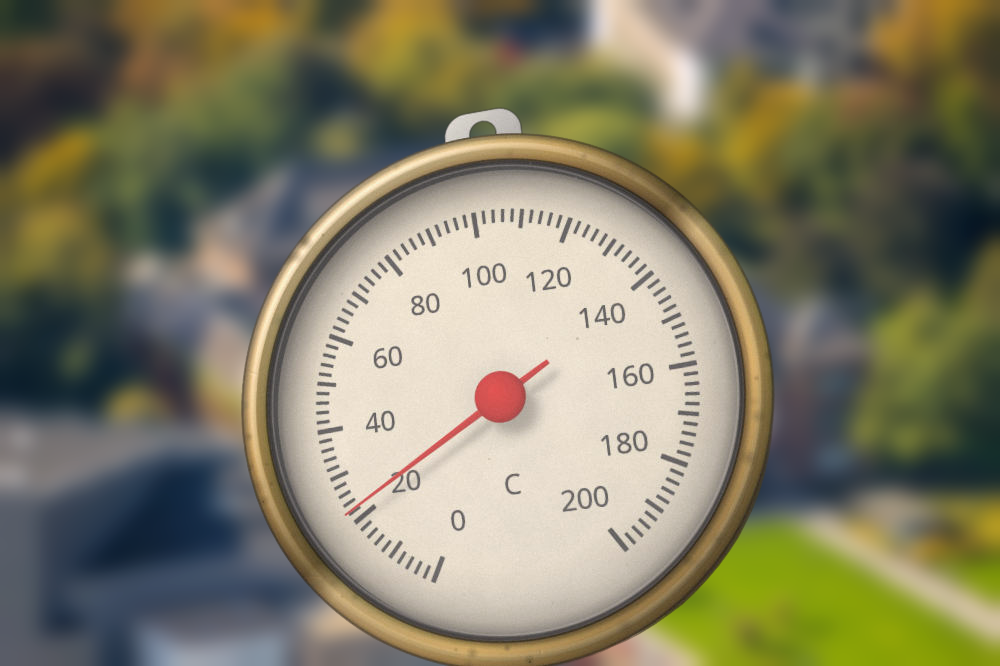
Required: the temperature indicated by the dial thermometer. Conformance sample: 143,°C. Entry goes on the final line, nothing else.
22,°C
